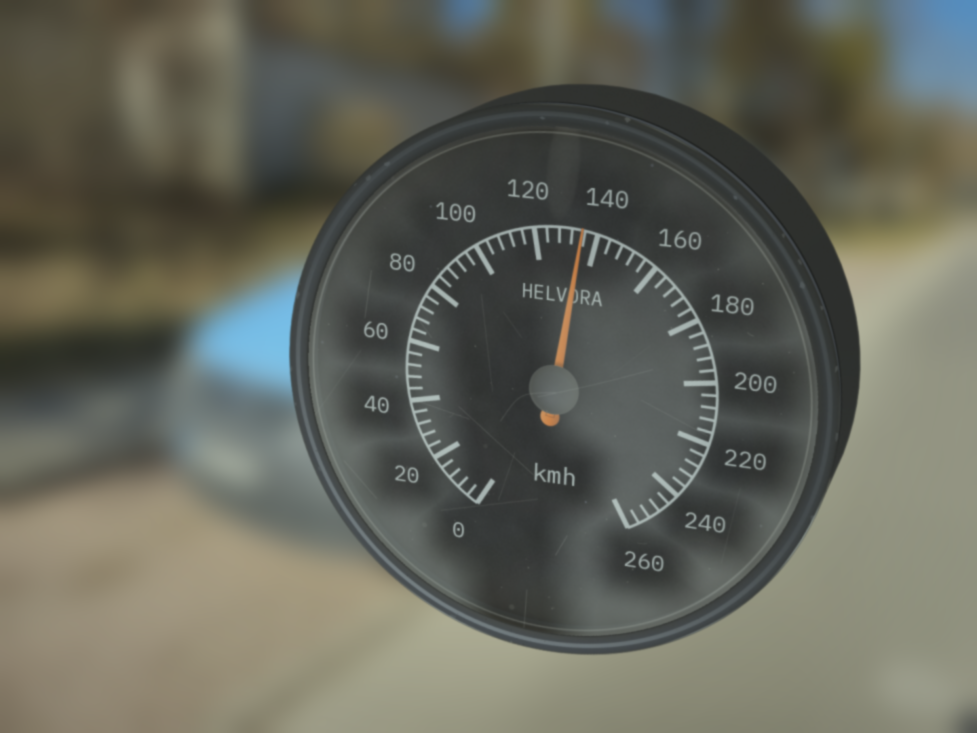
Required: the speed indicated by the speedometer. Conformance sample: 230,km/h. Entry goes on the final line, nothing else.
136,km/h
